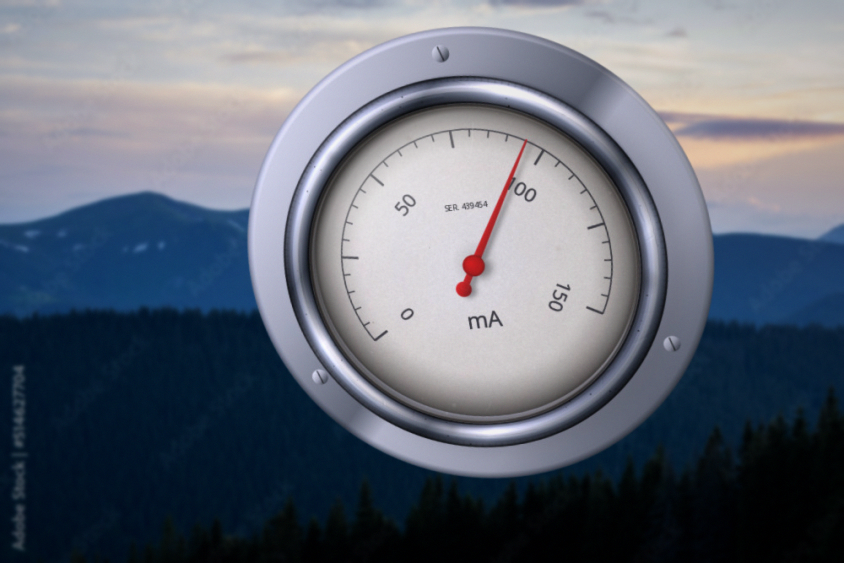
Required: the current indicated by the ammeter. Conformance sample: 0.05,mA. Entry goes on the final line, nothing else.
95,mA
